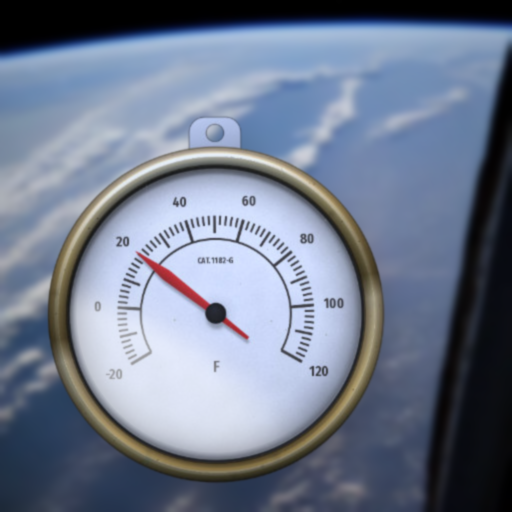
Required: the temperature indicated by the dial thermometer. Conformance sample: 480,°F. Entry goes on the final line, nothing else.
20,°F
